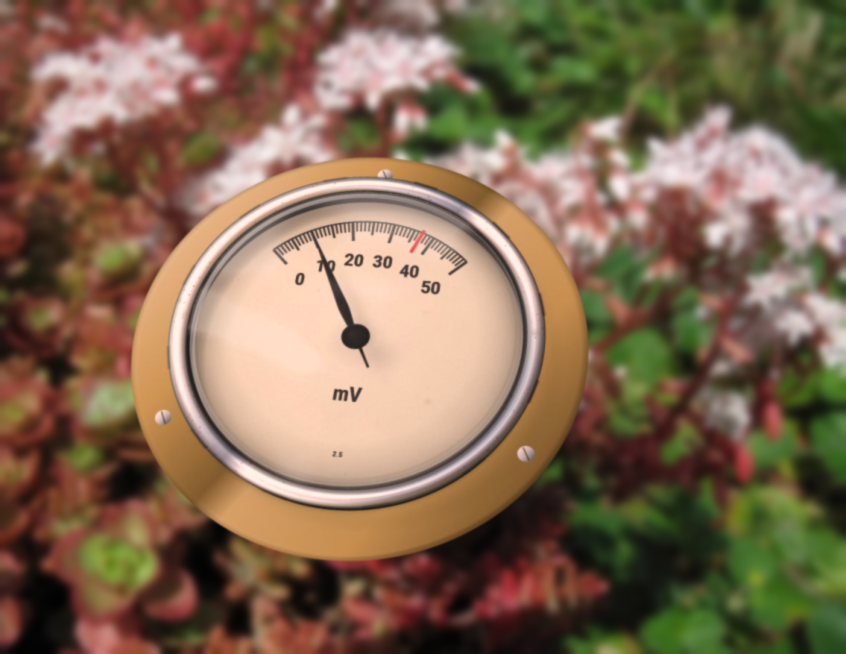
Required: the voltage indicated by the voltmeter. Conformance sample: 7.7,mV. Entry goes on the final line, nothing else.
10,mV
